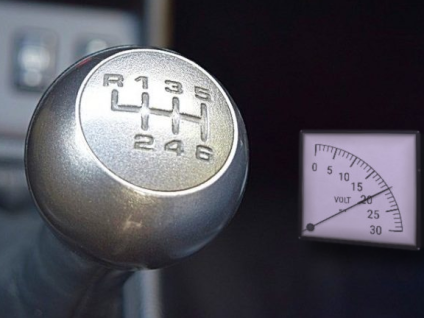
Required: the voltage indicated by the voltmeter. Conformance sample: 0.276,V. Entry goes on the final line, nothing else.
20,V
